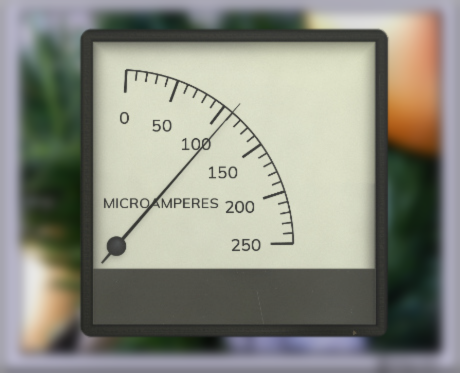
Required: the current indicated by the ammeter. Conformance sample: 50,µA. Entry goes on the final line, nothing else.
110,µA
